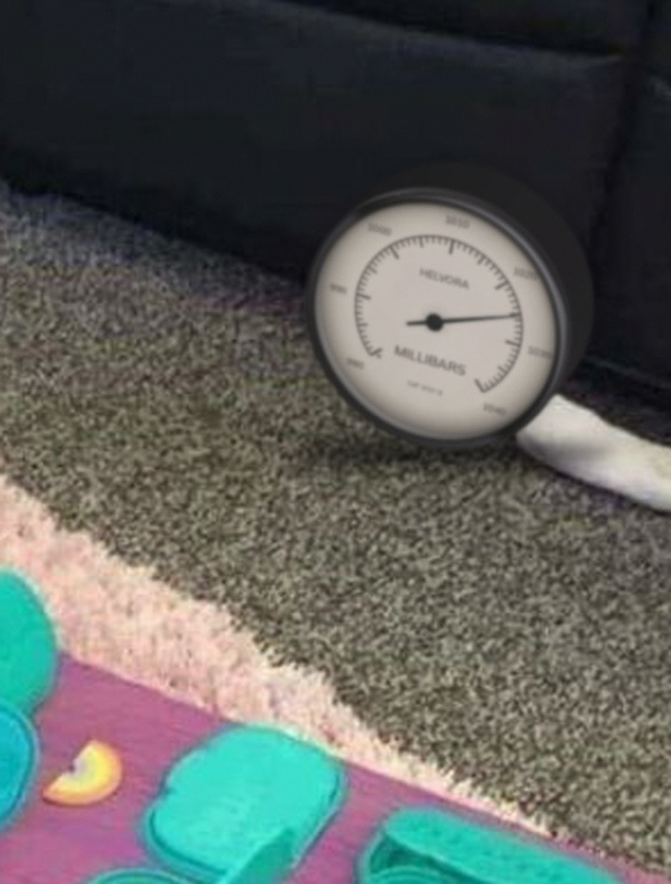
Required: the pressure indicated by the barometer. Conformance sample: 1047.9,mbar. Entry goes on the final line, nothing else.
1025,mbar
